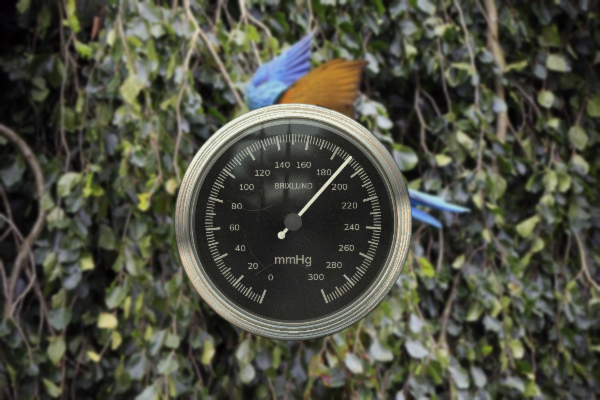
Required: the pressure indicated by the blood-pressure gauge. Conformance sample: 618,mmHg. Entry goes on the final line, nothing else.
190,mmHg
